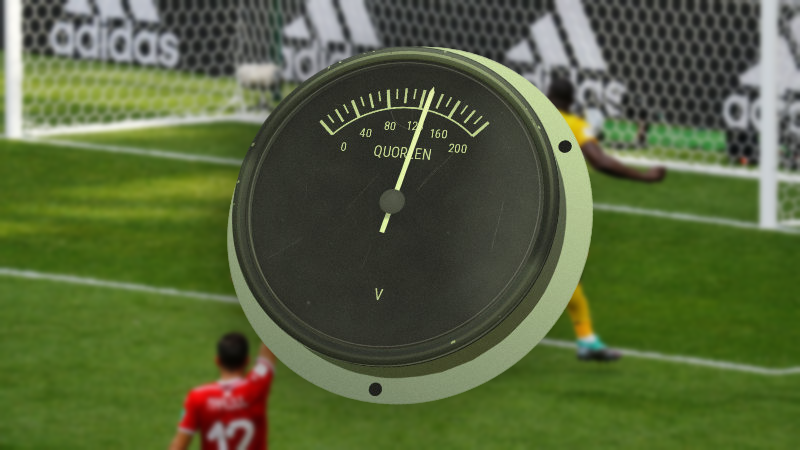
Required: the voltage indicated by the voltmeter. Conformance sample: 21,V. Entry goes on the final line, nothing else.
130,V
